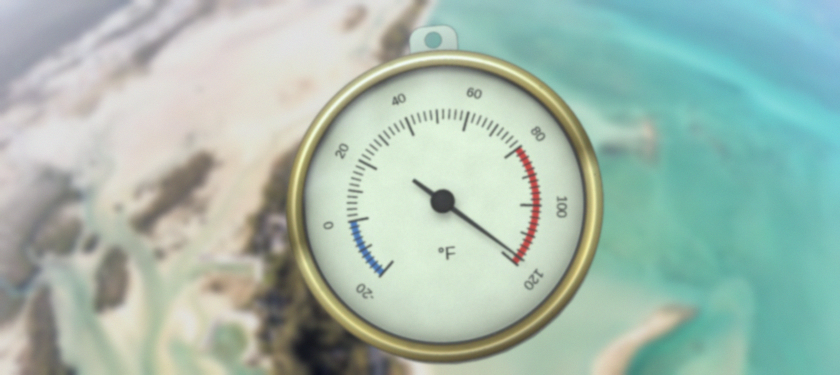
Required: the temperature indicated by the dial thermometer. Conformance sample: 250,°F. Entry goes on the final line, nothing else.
118,°F
